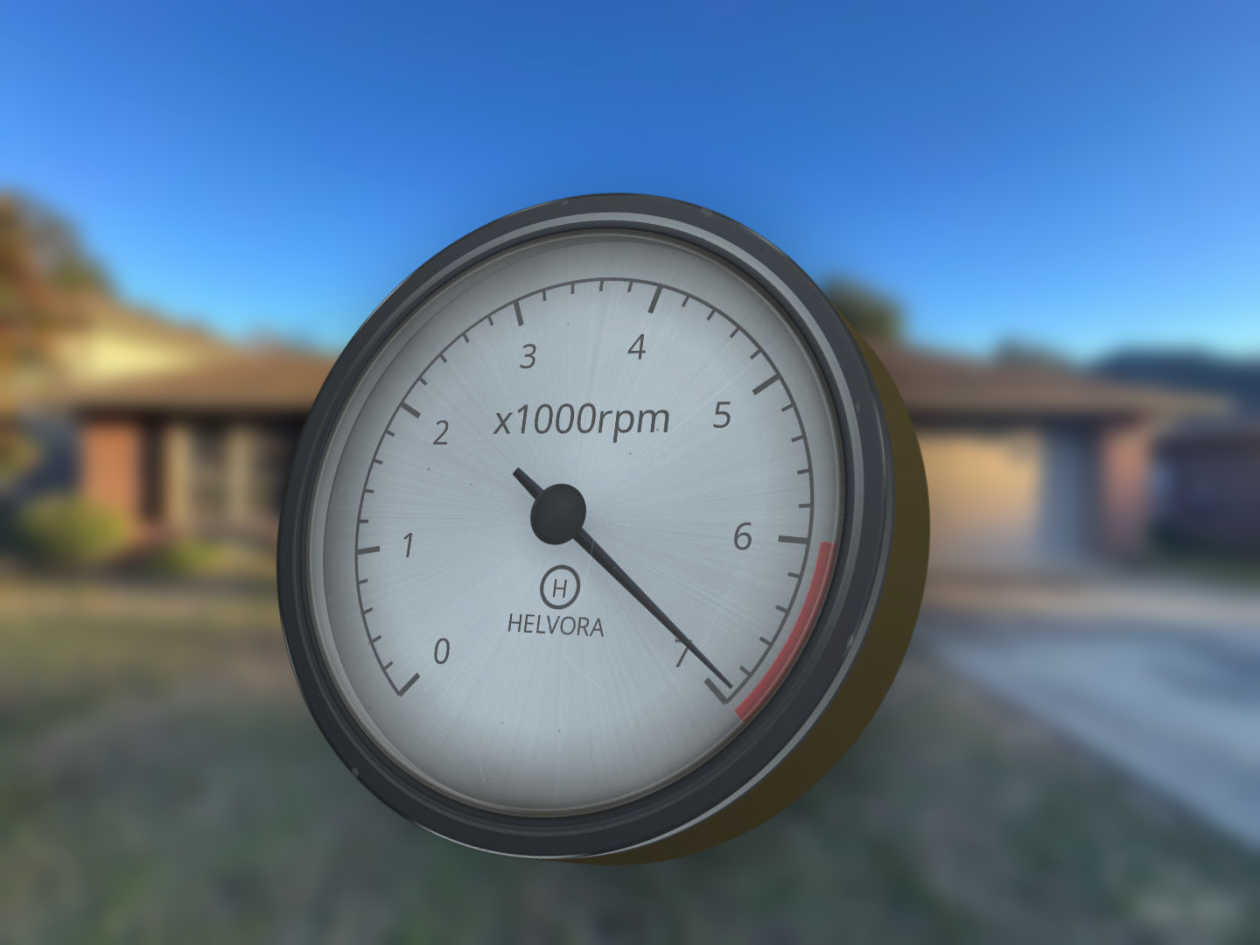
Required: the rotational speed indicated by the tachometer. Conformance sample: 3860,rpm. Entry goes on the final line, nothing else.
6900,rpm
